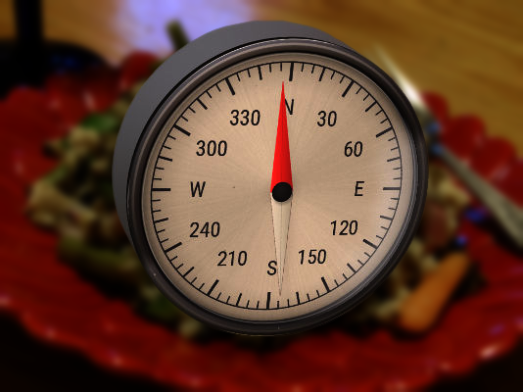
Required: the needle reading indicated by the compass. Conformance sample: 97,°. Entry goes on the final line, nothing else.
355,°
